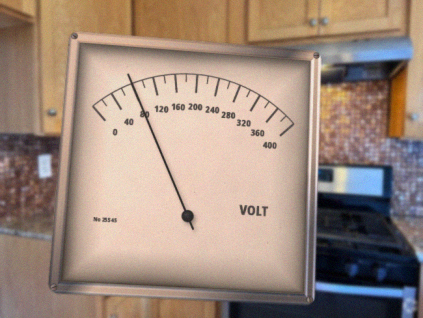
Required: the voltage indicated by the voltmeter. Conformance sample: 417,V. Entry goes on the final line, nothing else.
80,V
